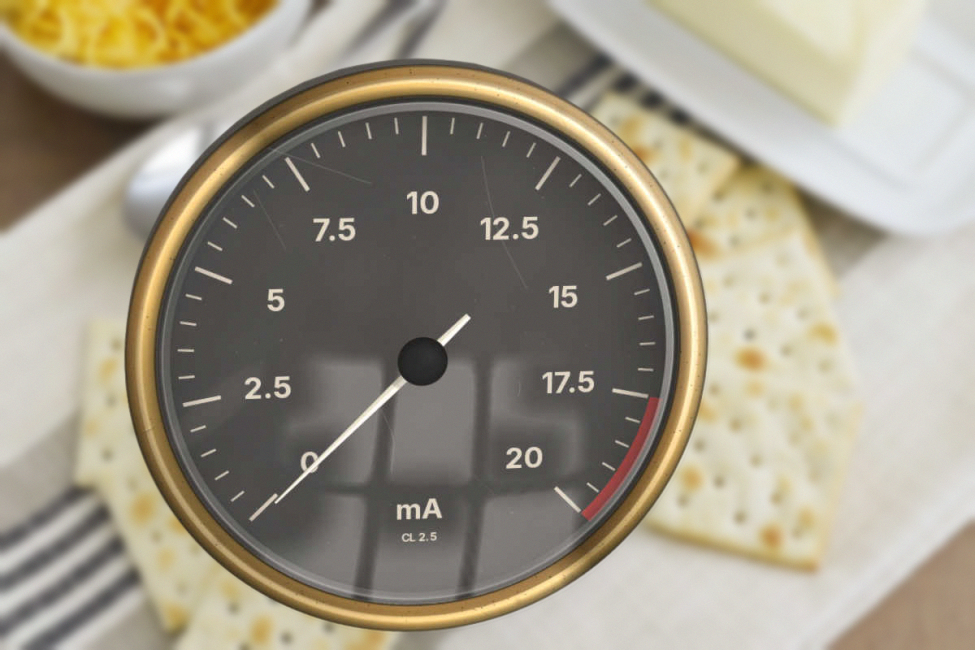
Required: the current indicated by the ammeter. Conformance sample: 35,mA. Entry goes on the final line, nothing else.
0,mA
